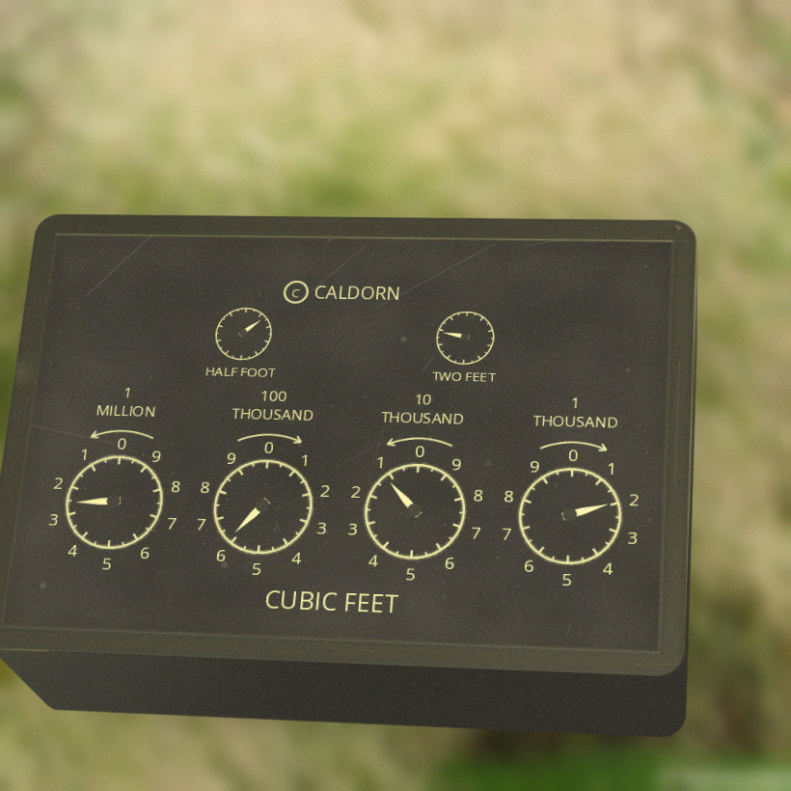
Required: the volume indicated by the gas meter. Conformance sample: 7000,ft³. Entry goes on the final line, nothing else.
261200,ft³
